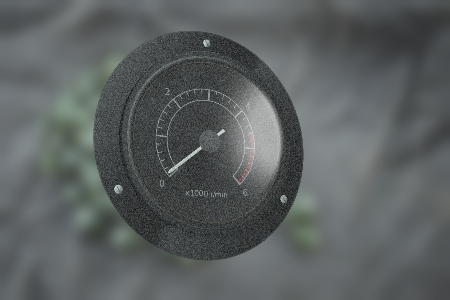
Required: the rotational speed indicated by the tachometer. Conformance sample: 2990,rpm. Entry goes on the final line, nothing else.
100,rpm
